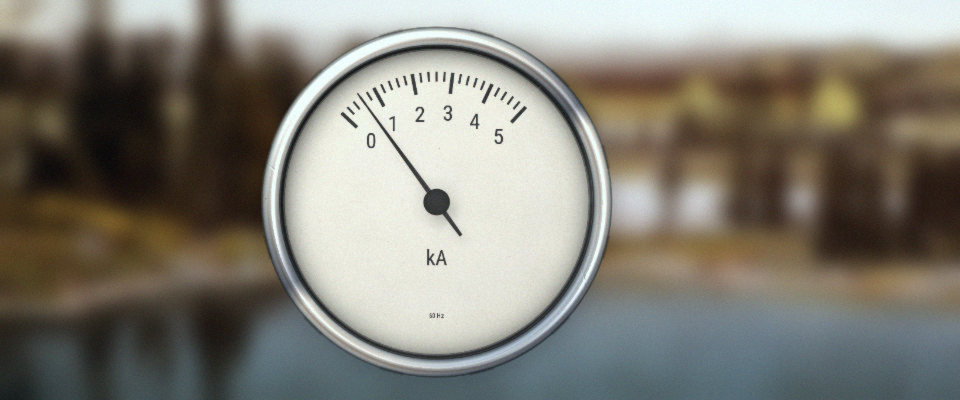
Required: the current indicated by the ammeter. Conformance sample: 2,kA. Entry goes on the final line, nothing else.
0.6,kA
